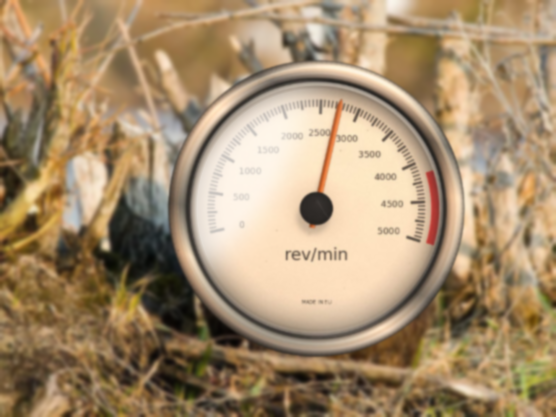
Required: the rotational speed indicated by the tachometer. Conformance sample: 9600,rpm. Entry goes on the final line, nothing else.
2750,rpm
